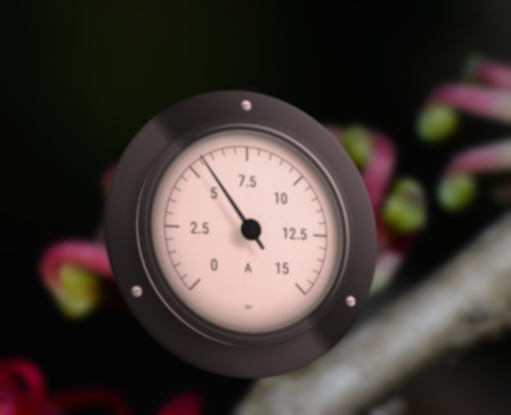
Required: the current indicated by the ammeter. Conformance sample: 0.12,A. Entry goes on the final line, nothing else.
5.5,A
